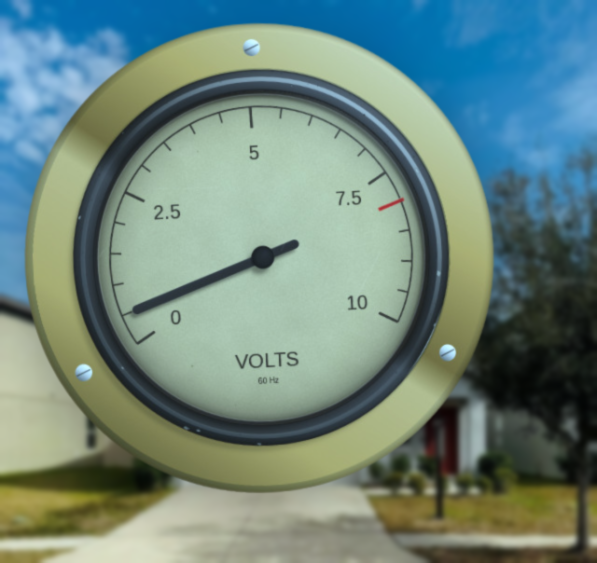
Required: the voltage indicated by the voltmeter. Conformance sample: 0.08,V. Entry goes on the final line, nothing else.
0.5,V
